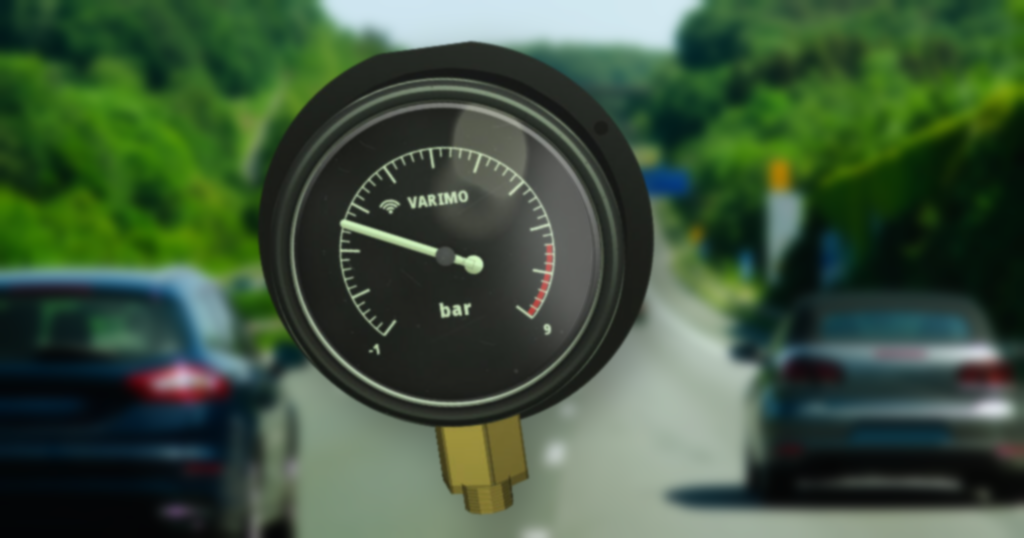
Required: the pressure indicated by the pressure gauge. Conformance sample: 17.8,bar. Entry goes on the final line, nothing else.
1.6,bar
